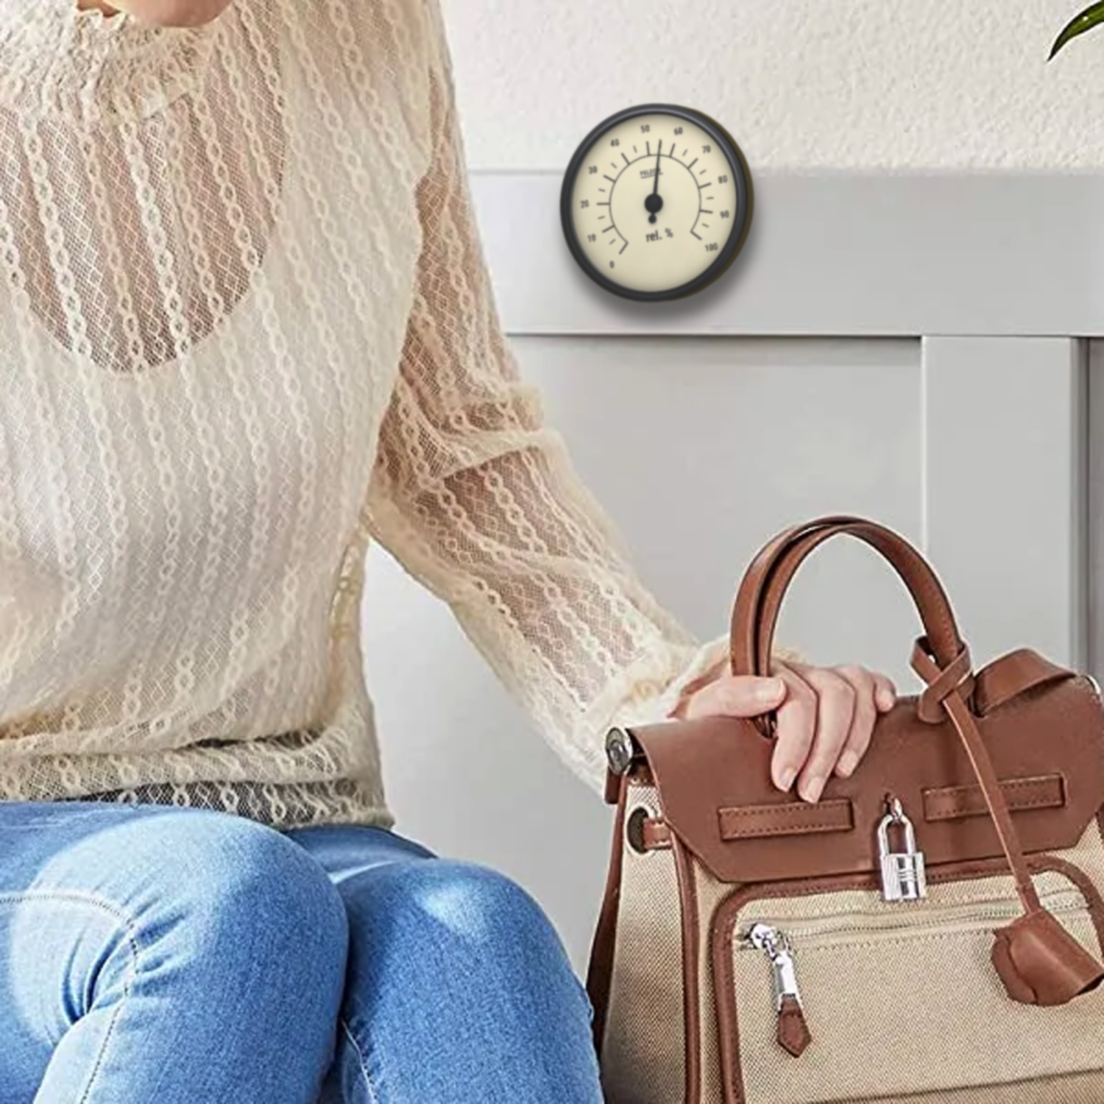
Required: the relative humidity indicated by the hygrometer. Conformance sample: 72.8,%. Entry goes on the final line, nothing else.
55,%
